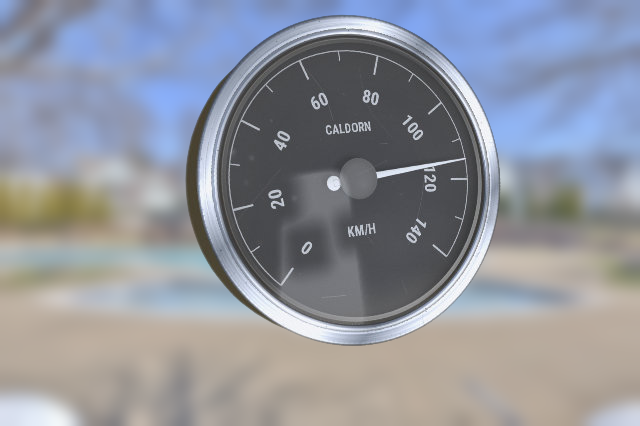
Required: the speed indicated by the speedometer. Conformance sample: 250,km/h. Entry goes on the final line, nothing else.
115,km/h
